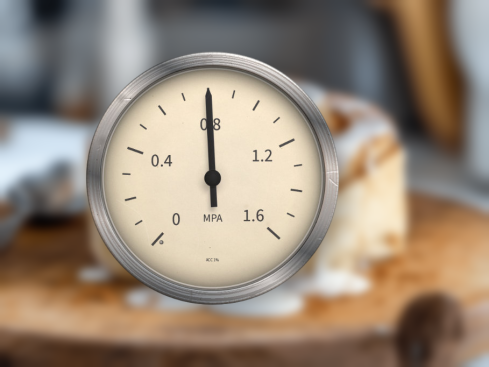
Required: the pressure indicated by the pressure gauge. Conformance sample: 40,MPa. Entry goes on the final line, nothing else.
0.8,MPa
